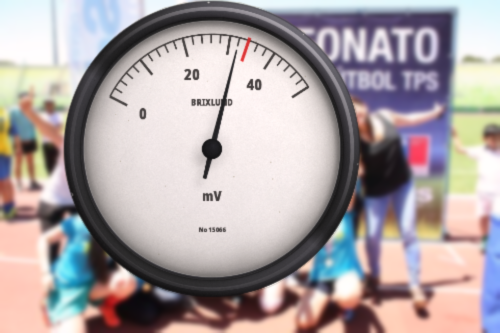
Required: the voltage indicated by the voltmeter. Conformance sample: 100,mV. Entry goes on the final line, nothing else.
32,mV
